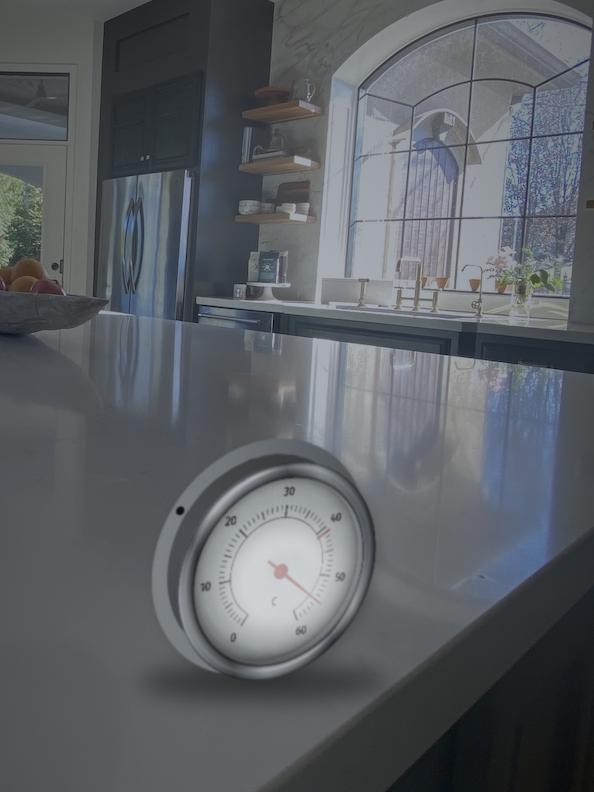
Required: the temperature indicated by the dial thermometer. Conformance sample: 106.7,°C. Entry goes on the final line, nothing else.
55,°C
